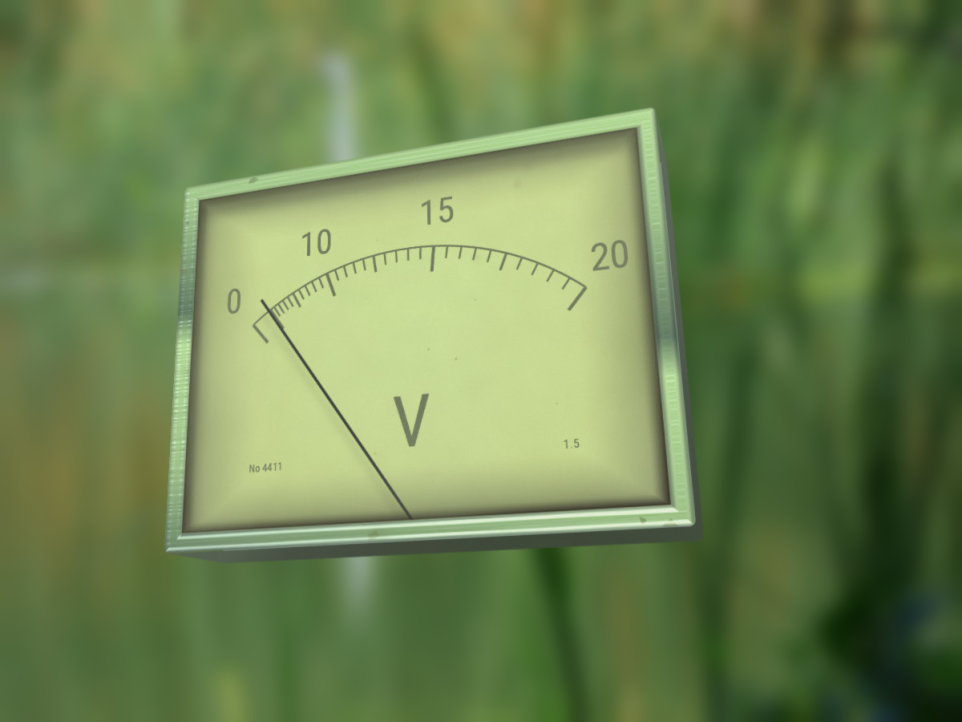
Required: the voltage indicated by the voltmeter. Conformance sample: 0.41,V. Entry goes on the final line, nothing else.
5,V
